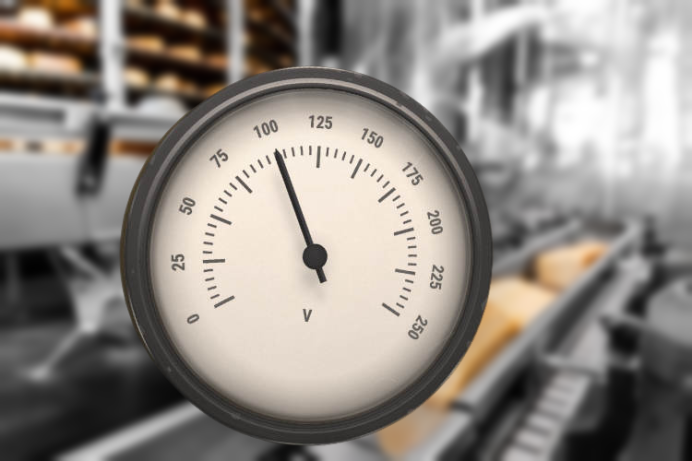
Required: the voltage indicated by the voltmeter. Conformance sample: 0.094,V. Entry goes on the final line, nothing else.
100,V
